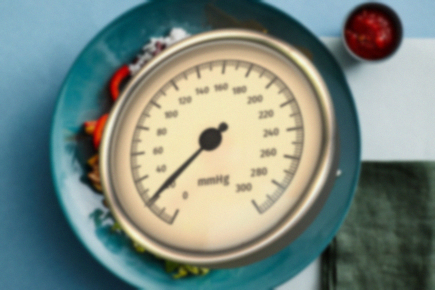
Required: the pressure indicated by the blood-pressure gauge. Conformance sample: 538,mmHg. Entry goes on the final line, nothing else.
20,mmHg
